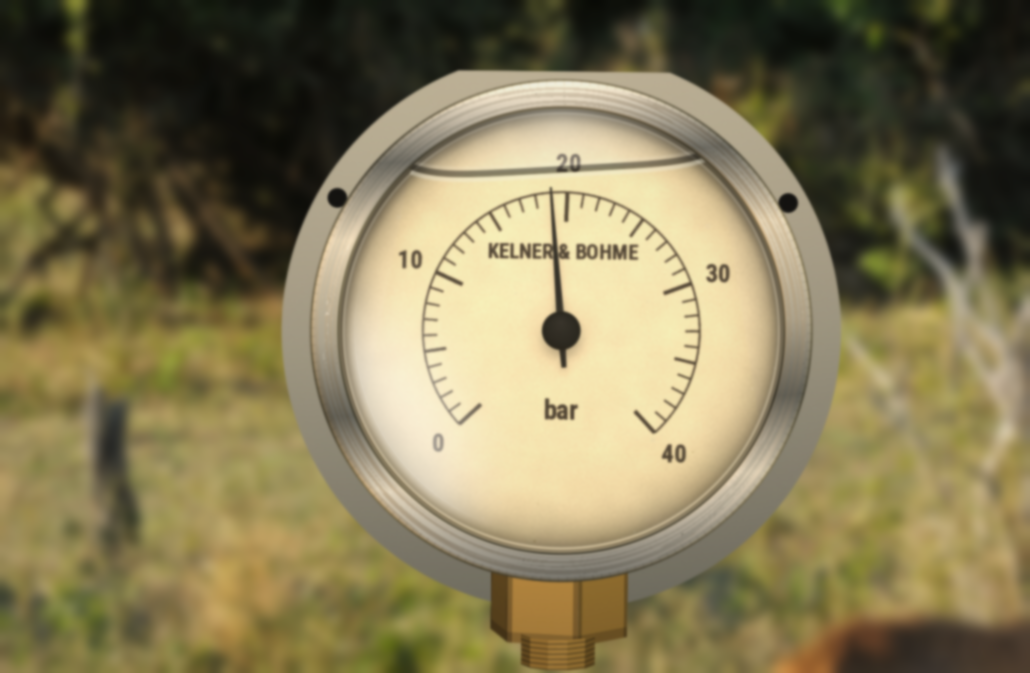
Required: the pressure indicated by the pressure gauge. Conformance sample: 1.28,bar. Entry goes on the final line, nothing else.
19,bar
